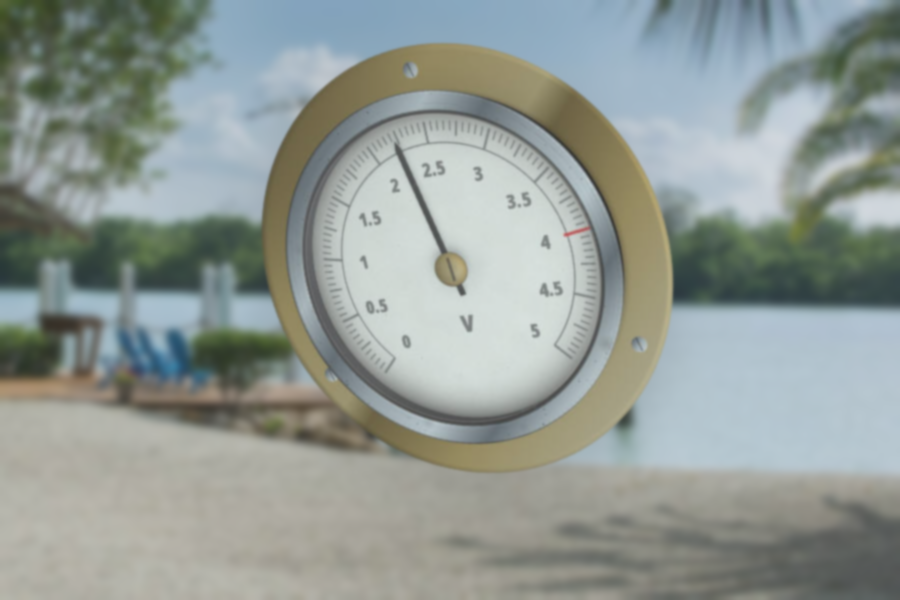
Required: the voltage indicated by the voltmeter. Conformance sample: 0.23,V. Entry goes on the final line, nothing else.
2.25,V
